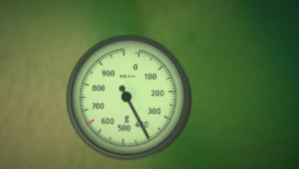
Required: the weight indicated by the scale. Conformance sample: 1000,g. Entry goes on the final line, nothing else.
400,g
